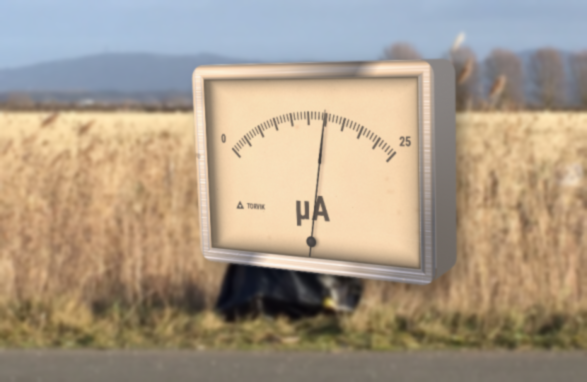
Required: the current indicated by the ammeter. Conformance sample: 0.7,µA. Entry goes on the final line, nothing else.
15,µA
